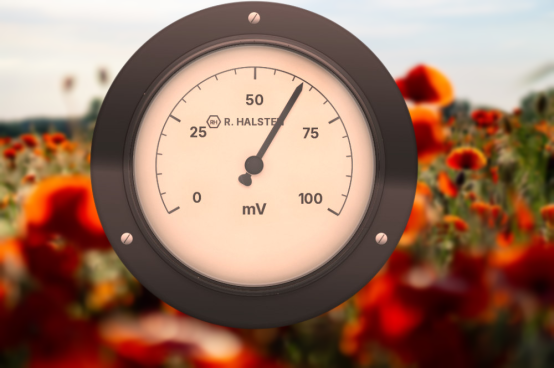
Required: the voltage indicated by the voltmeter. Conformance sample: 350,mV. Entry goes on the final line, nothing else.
62.5,mV
